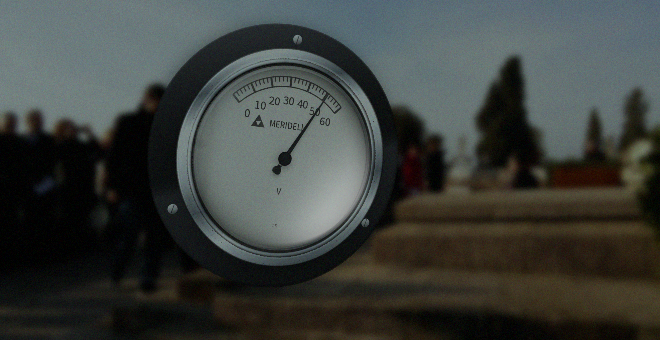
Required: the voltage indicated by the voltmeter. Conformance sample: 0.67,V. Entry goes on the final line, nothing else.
50,V
